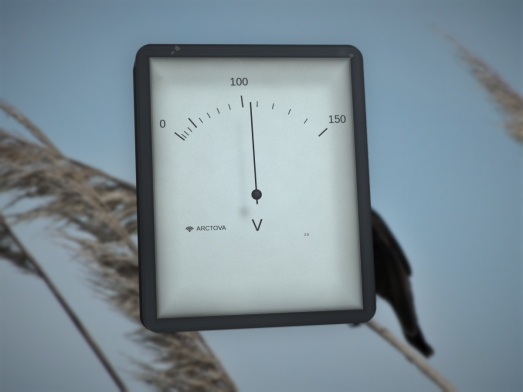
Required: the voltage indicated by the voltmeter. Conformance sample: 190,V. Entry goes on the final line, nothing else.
105,V
